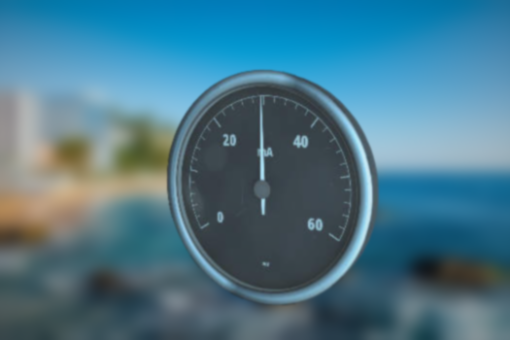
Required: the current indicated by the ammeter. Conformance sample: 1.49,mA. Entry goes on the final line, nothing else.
30,mA
